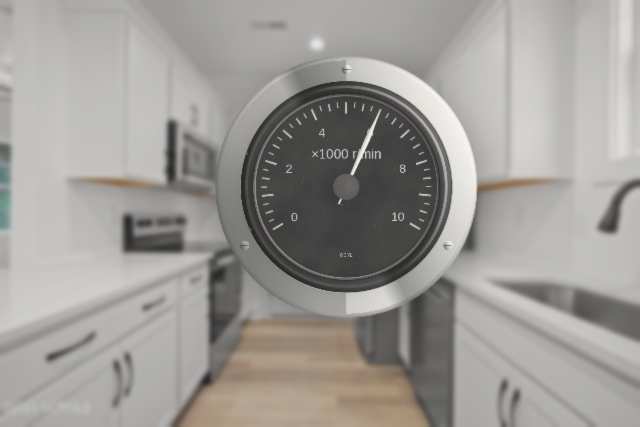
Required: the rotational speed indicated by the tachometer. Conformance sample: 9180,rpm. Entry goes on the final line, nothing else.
6000,rpm
